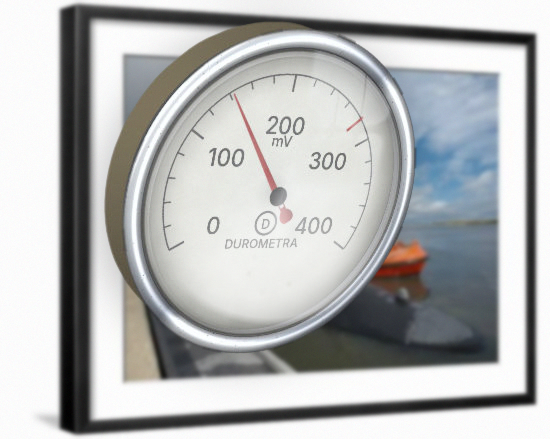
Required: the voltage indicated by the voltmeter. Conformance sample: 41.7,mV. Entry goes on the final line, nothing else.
140,mV
